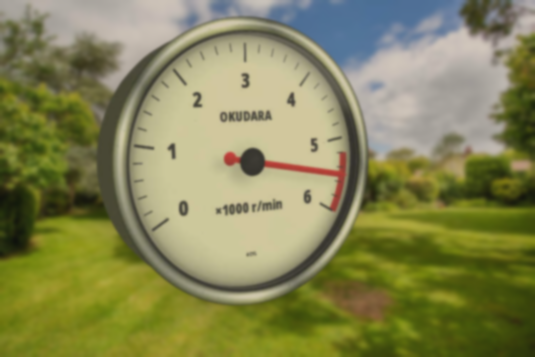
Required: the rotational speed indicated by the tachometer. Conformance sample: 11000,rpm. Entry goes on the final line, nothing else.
5500,rpm
